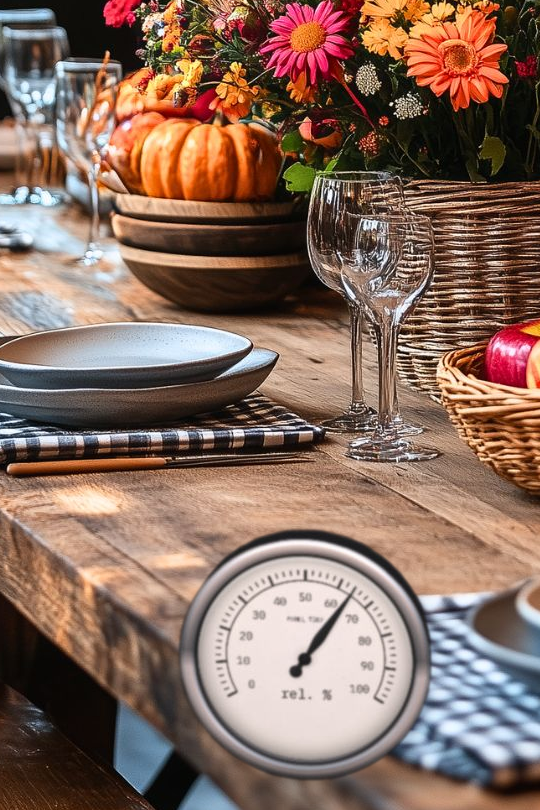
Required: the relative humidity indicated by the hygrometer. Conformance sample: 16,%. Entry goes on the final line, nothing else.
64,%
